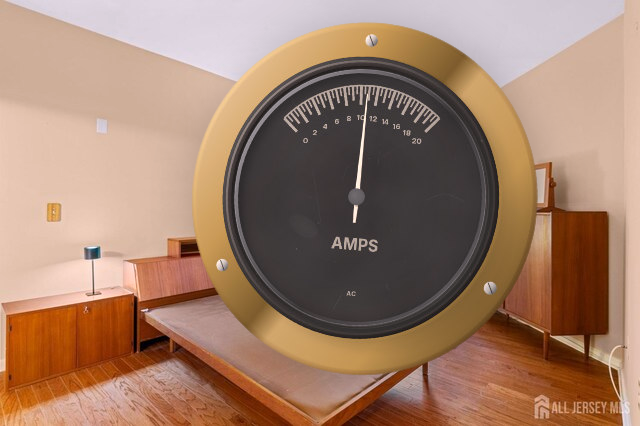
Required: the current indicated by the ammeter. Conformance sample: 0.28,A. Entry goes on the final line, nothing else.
11,A
